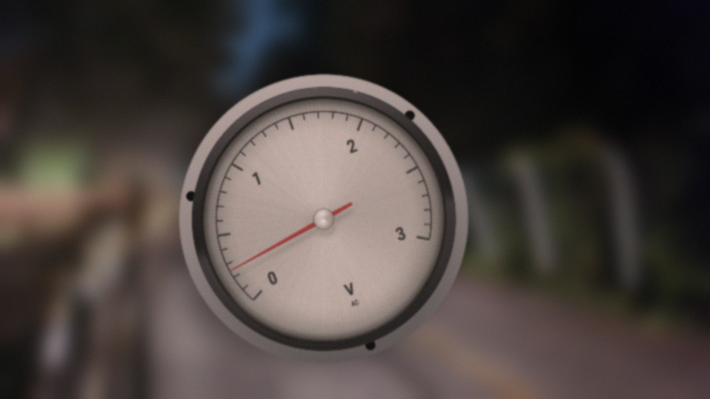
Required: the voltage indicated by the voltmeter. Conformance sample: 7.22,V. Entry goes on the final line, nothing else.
0.25,V
